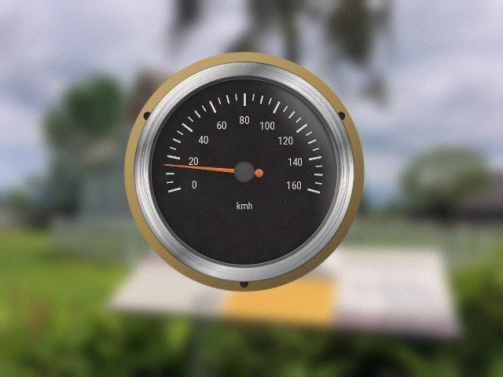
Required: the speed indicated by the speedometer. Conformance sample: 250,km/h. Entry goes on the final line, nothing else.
15,km/h
